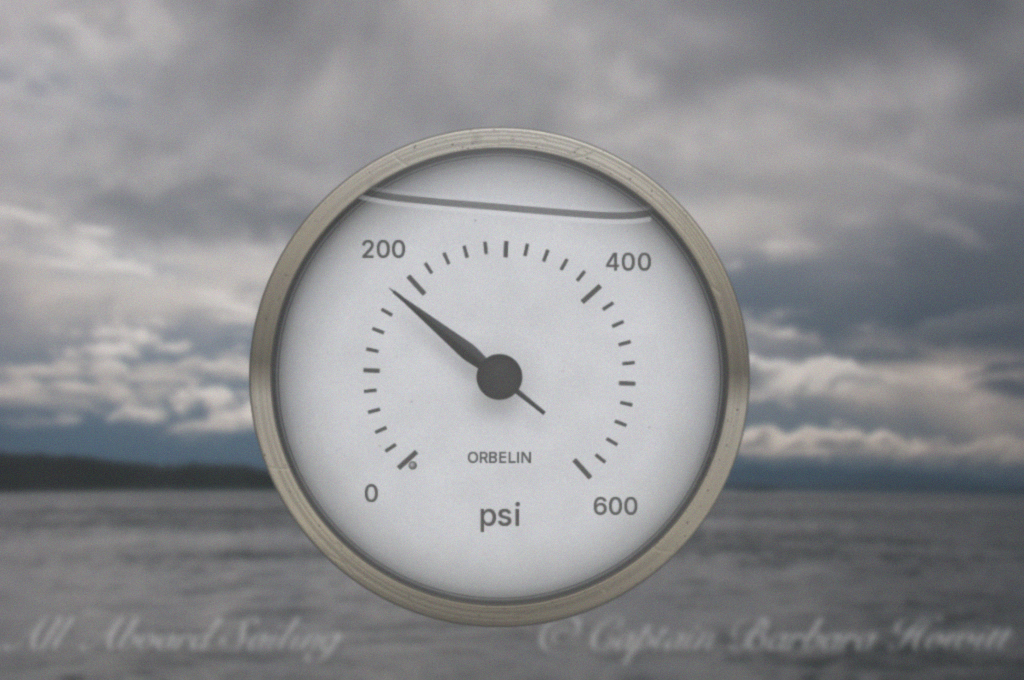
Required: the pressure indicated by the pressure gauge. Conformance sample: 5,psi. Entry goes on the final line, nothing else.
180,psi
